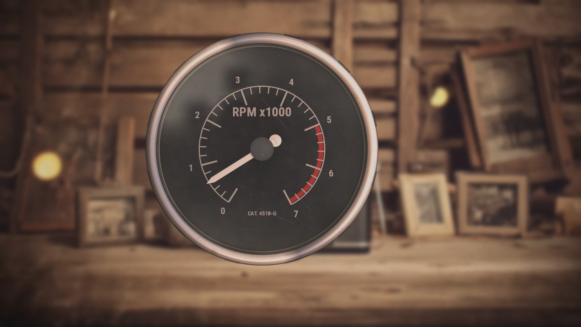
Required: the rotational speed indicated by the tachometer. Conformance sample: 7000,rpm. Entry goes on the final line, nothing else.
600,rpm
